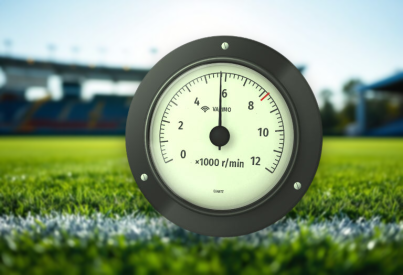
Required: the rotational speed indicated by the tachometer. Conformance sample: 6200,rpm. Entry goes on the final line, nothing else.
5800,rpm
